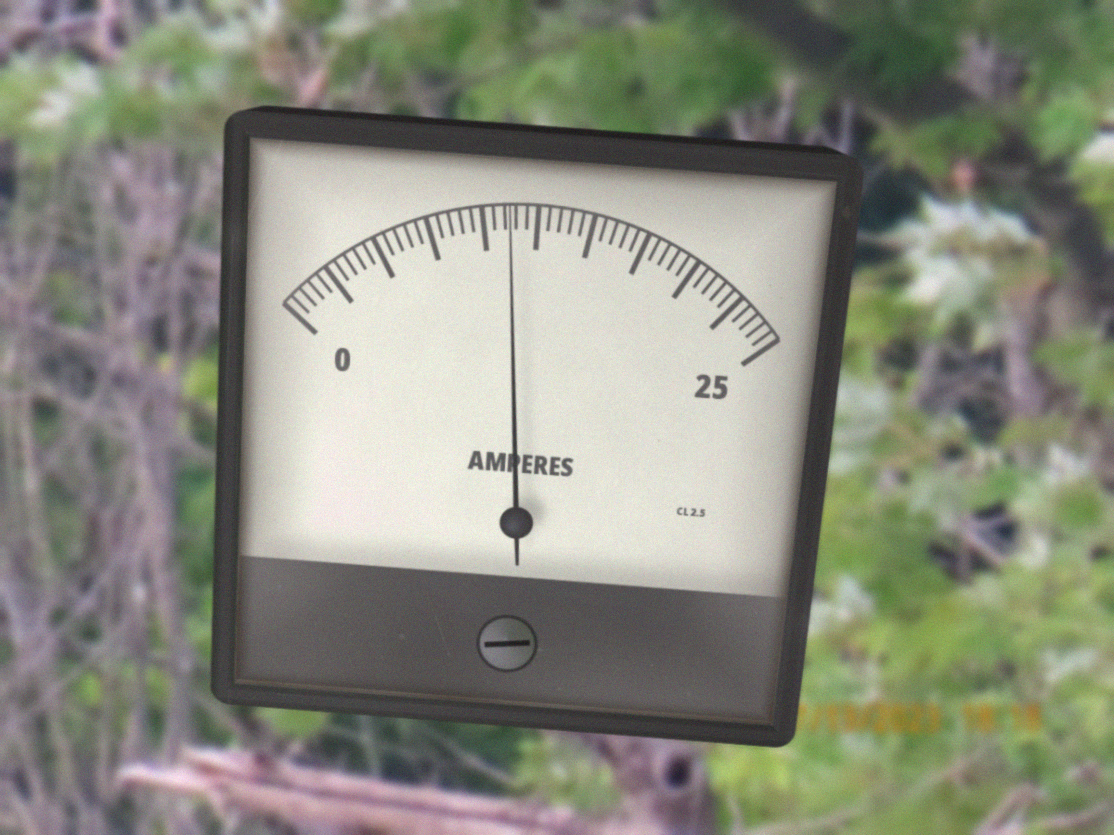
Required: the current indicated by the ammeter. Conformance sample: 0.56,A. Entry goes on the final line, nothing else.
11.25,A
